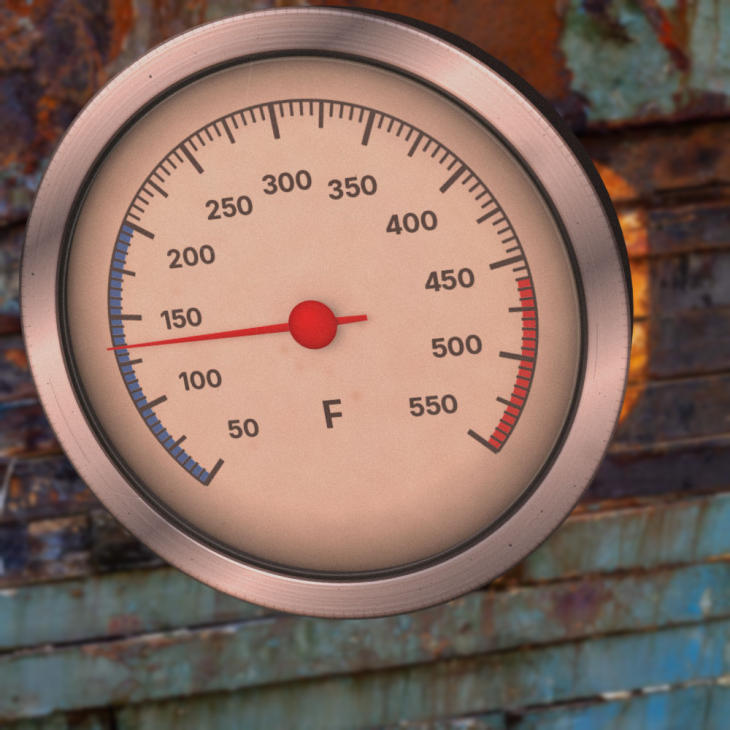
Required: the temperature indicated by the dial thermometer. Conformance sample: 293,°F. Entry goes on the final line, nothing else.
135,°F
